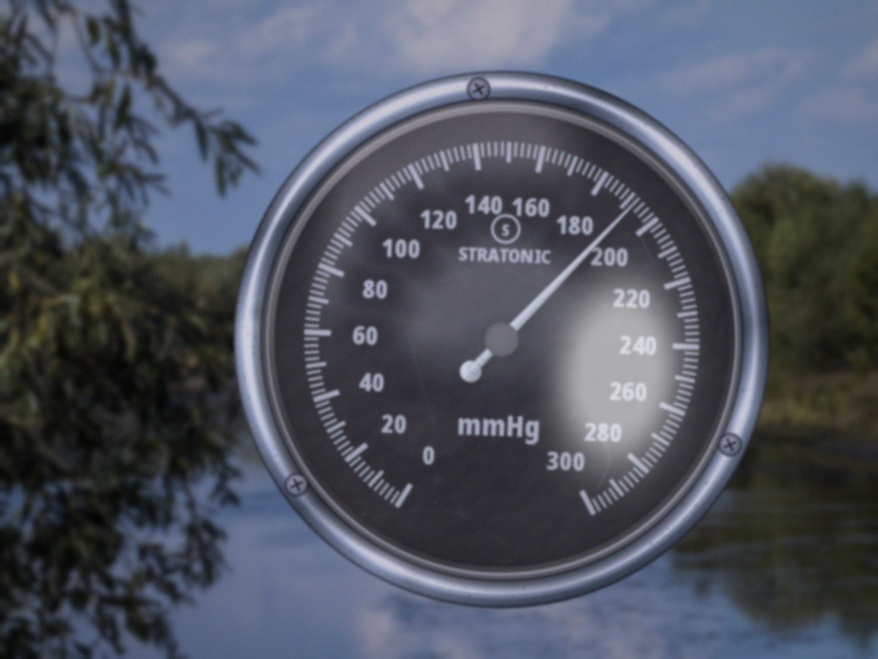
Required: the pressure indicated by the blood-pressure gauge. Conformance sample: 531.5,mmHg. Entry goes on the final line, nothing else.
192,mmHg
